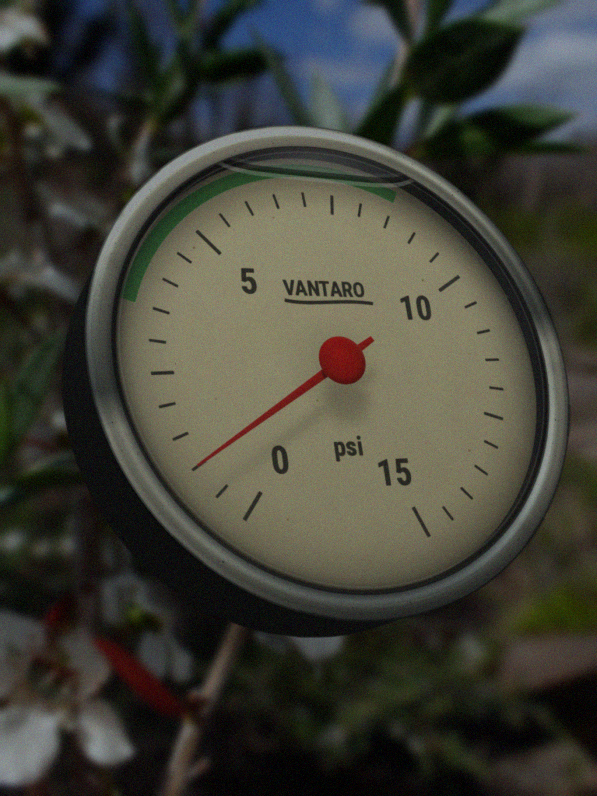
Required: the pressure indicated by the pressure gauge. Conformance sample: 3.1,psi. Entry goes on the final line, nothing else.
1,psi
